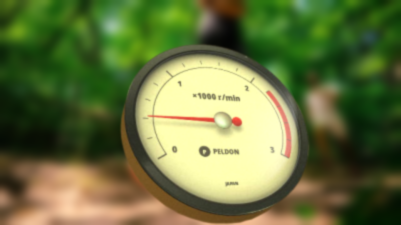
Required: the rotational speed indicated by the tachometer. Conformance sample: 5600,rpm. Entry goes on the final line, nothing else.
400,rpm
